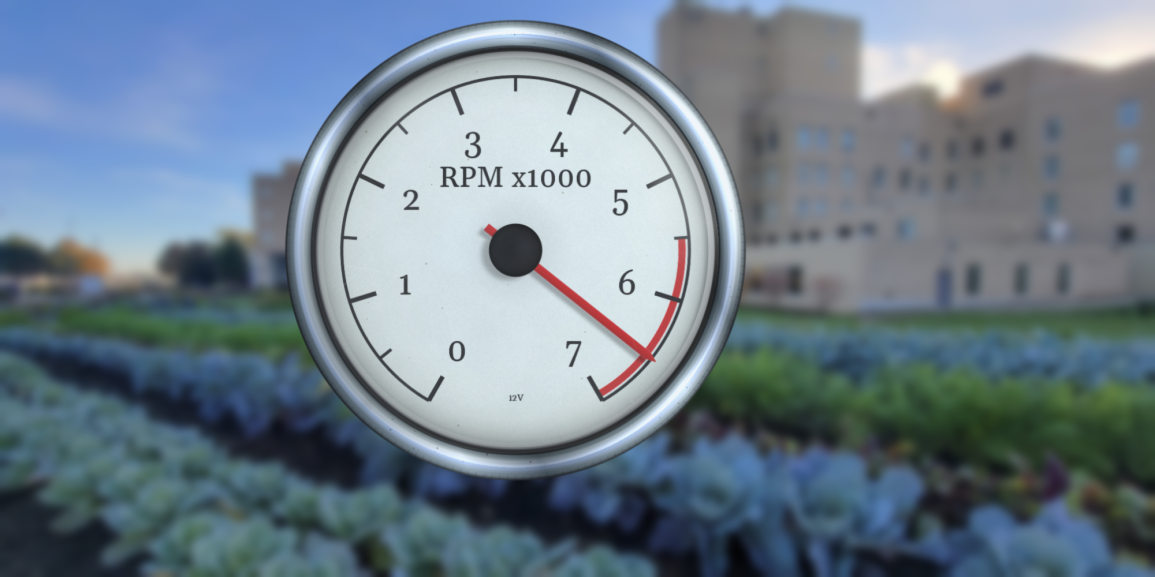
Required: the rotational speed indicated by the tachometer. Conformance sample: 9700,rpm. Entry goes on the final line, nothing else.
6500,rpm
